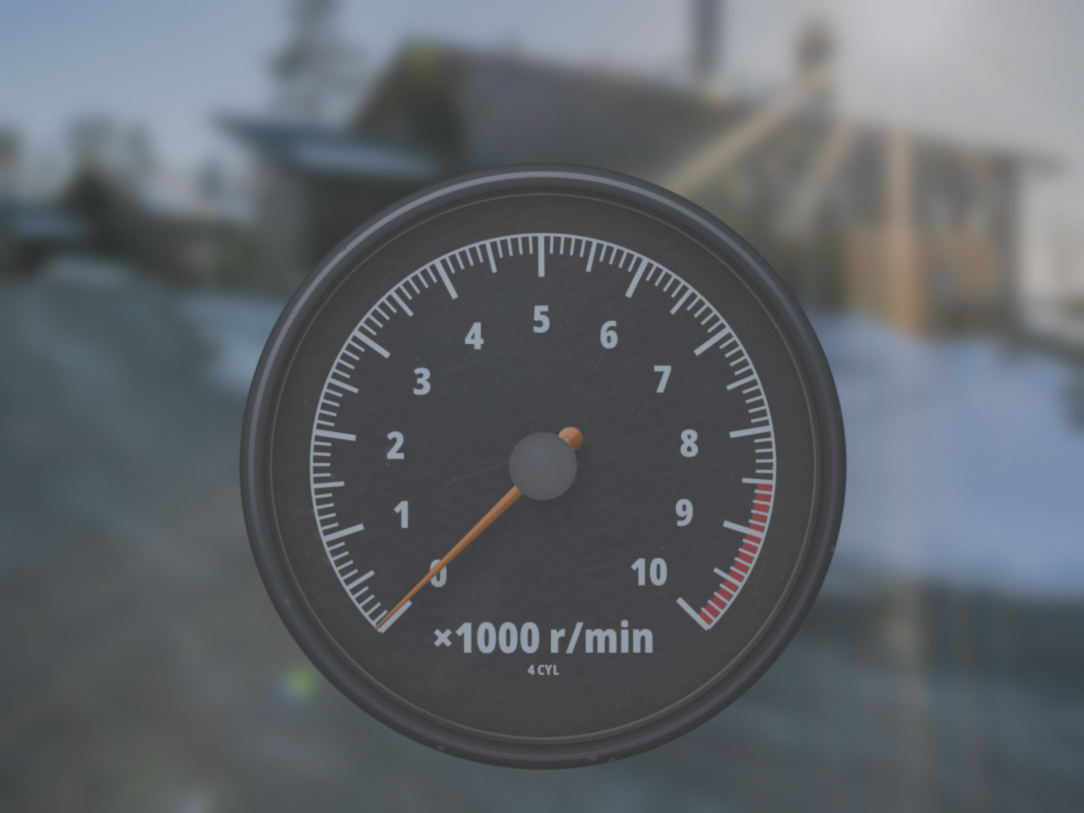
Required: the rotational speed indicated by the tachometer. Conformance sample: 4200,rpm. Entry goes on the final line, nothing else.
50,rpm
